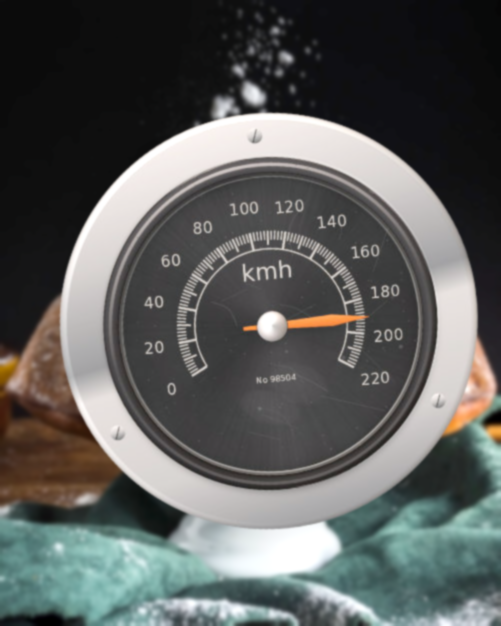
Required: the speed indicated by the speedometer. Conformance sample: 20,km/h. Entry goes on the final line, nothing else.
190,km/h
